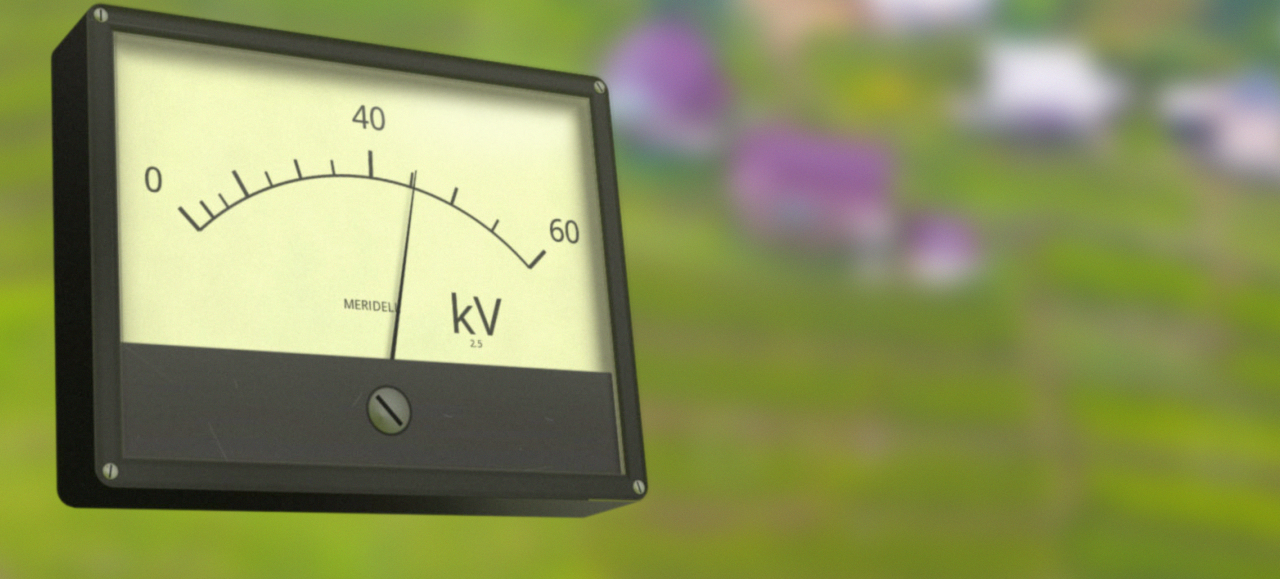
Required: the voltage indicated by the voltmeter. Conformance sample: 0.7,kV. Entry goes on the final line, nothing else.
45,kV
